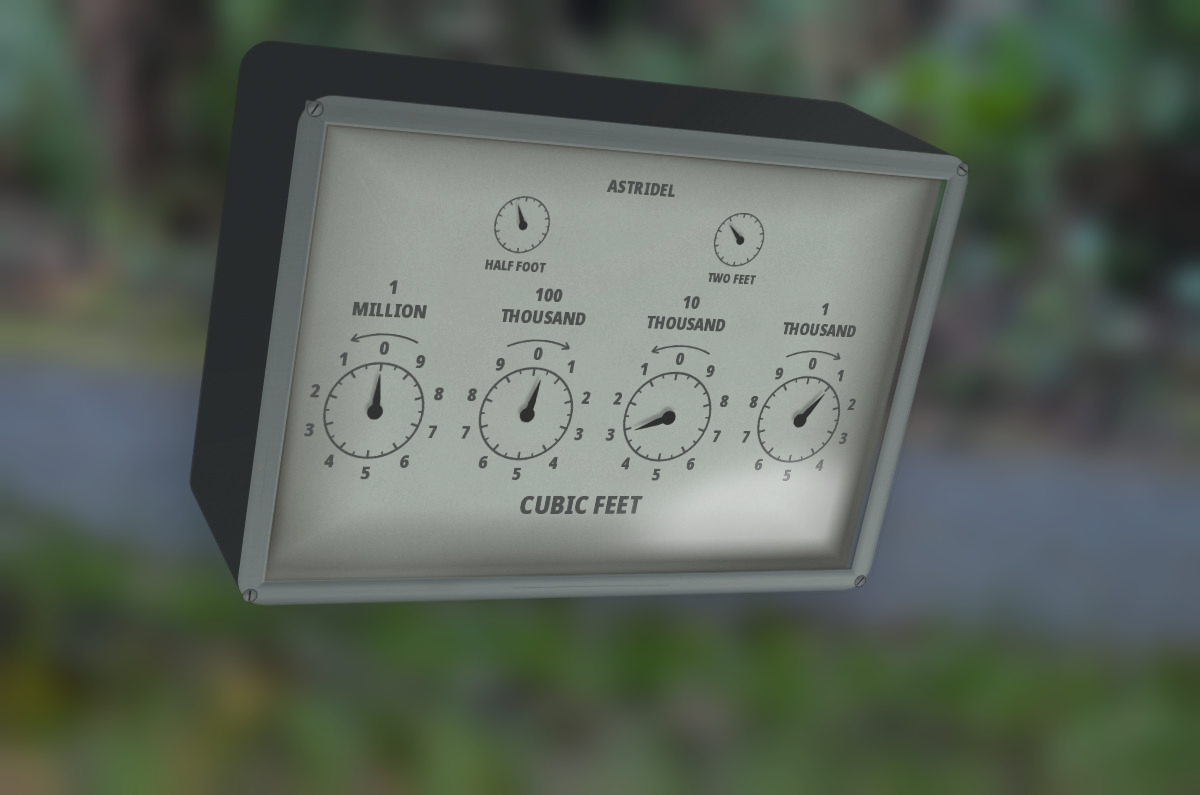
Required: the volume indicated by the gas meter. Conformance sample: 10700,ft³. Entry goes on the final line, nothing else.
3100,ft³
